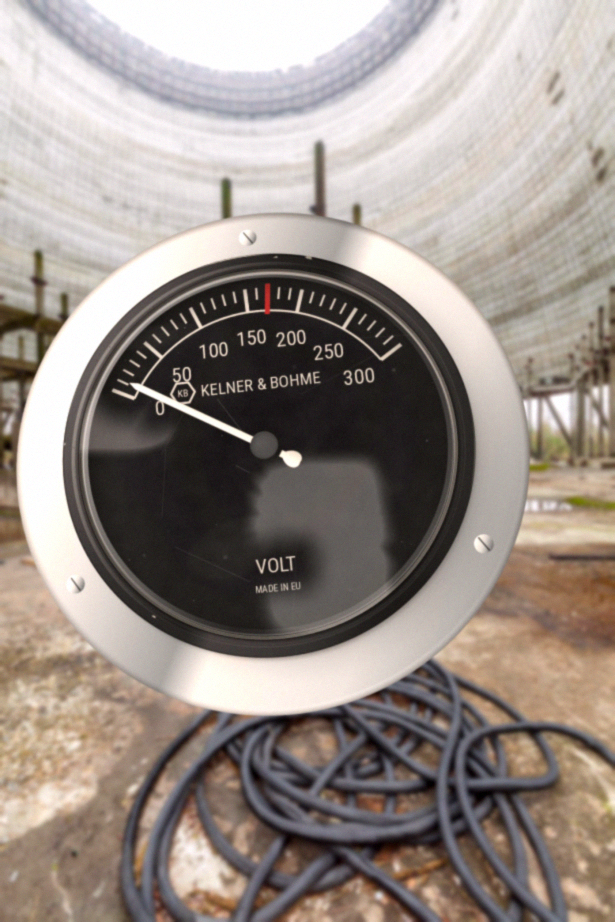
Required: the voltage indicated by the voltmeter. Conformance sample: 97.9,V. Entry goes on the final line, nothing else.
10,V
